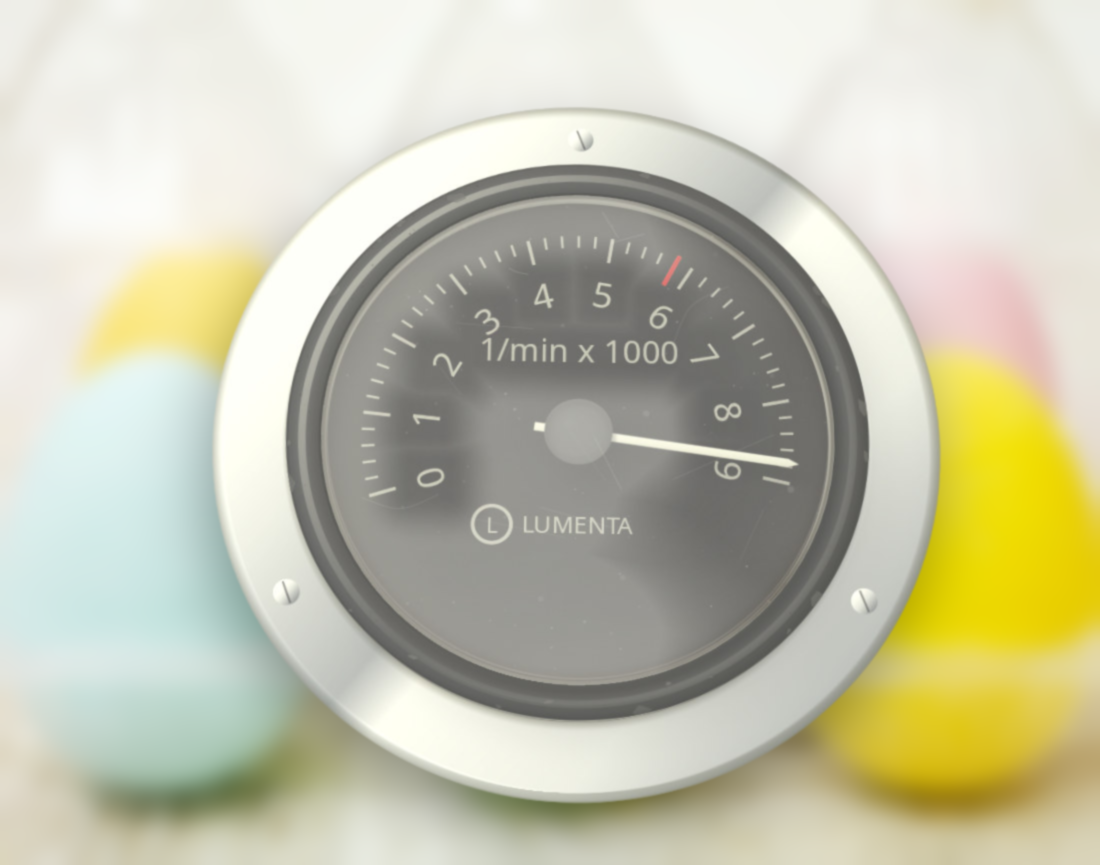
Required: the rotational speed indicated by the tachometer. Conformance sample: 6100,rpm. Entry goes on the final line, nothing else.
8800,rpm
